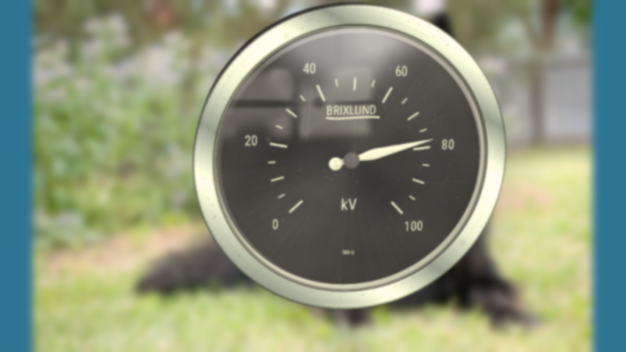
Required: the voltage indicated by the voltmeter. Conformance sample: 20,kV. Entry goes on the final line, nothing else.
77.5,kV
